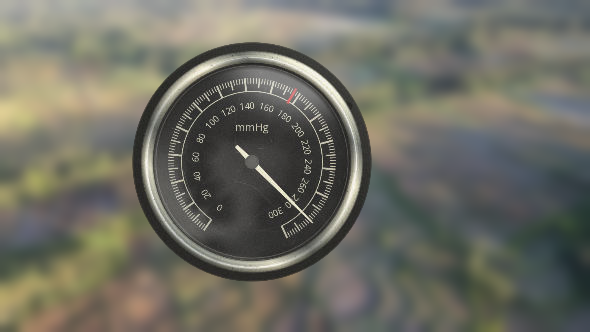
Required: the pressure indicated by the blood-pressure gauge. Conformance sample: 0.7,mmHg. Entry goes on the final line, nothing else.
280,mmHg
